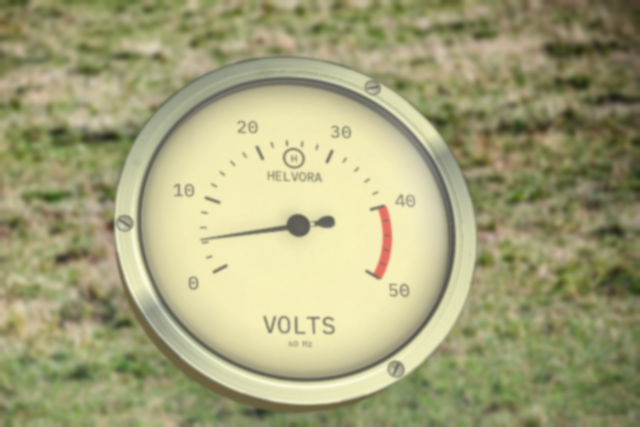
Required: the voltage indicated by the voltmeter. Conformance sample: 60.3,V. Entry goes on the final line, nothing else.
4,V
